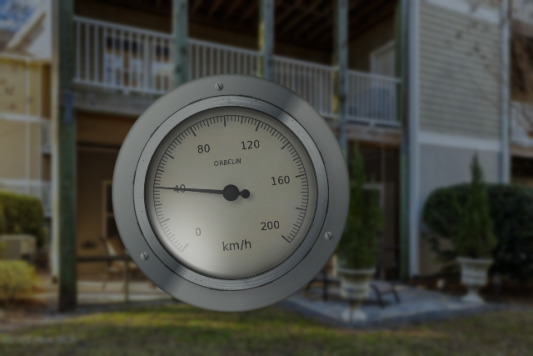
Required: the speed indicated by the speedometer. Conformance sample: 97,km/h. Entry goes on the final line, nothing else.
40,km/h
